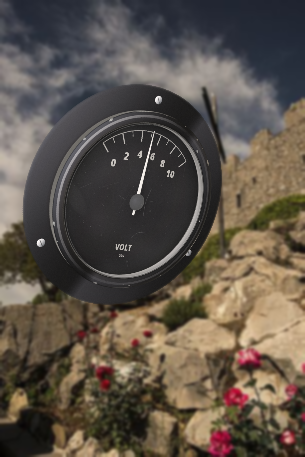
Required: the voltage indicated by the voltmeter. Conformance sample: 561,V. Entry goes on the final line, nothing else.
5,V
